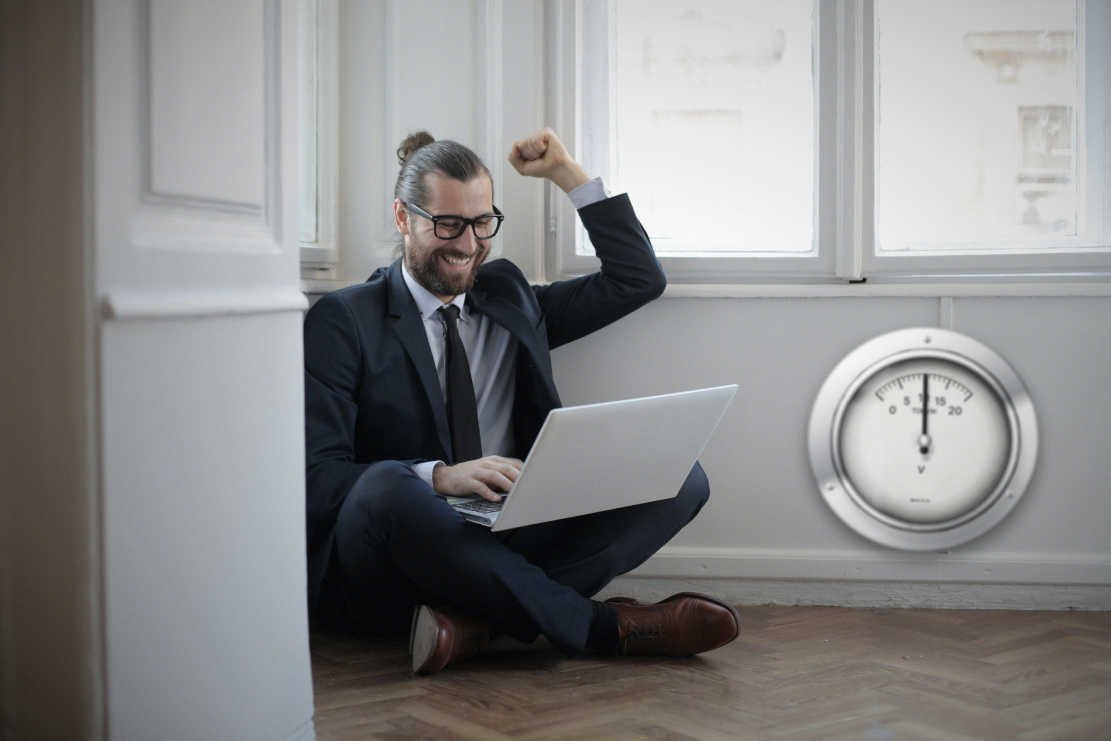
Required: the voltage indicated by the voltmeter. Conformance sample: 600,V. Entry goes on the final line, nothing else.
10,V
